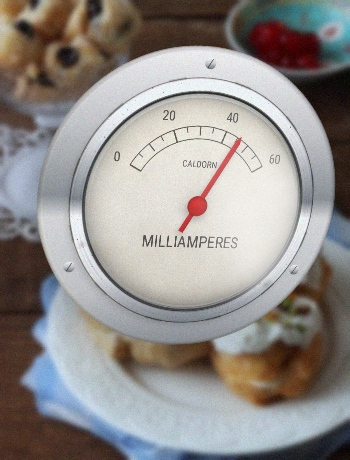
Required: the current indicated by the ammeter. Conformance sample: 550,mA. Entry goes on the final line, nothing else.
45,mA
